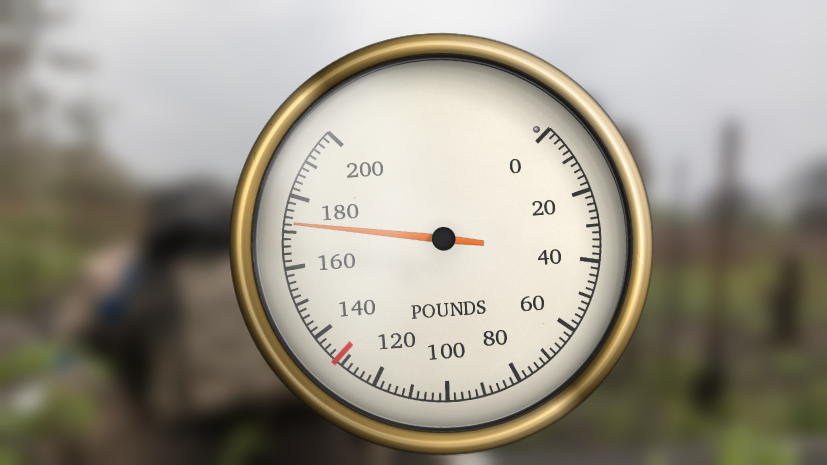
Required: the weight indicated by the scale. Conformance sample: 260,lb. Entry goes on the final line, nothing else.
172,lb
